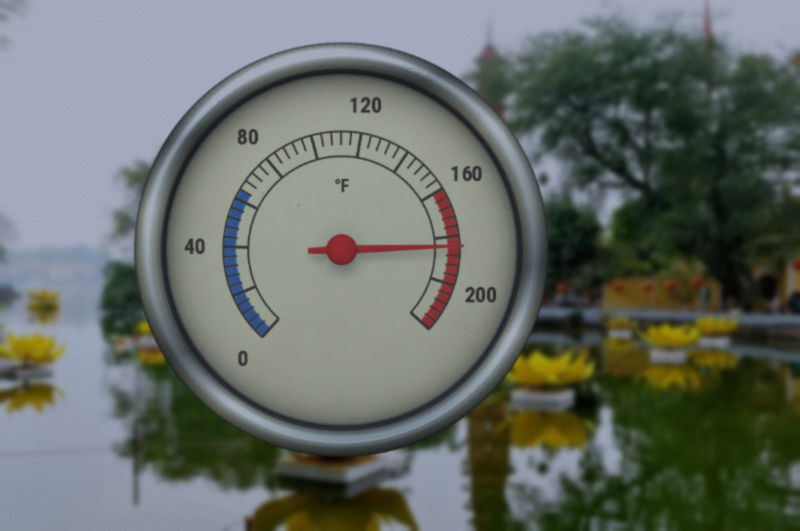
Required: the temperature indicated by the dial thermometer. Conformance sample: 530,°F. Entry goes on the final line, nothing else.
184,°F
